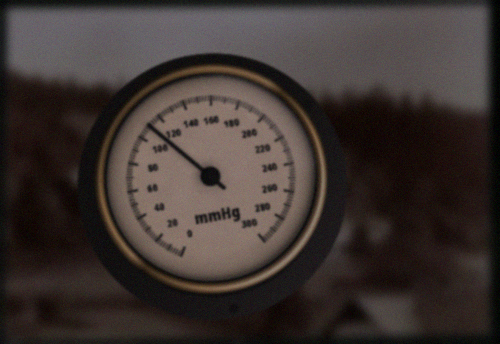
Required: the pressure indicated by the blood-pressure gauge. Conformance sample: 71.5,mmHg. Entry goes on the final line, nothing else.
110,mmHg
